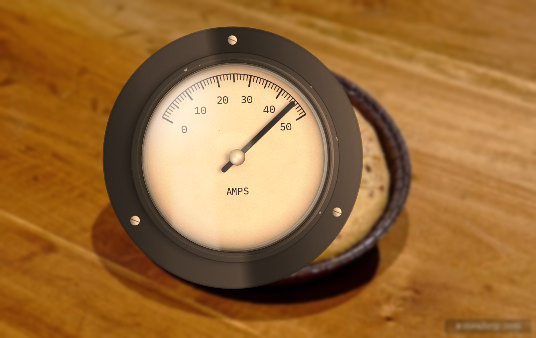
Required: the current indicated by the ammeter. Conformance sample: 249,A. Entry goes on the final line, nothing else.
45,A
